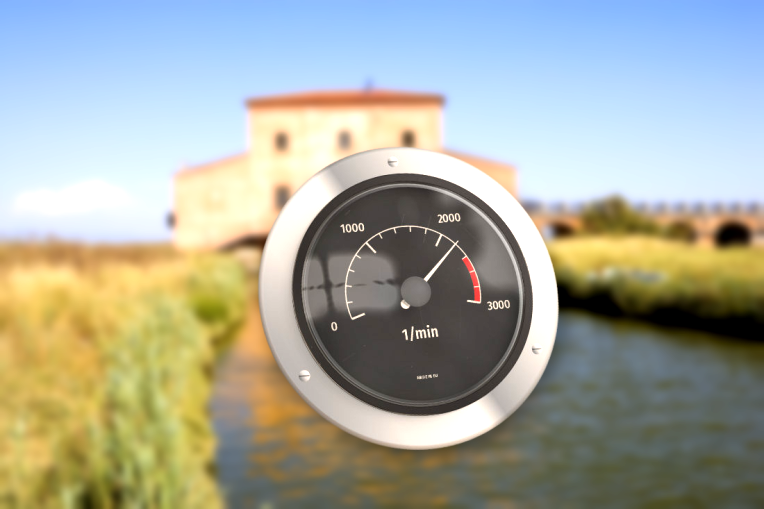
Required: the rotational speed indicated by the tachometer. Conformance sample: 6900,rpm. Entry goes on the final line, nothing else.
2200,rpm
